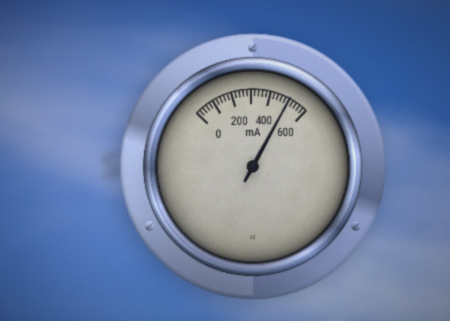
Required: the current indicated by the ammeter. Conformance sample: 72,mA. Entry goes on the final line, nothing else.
500,mA
